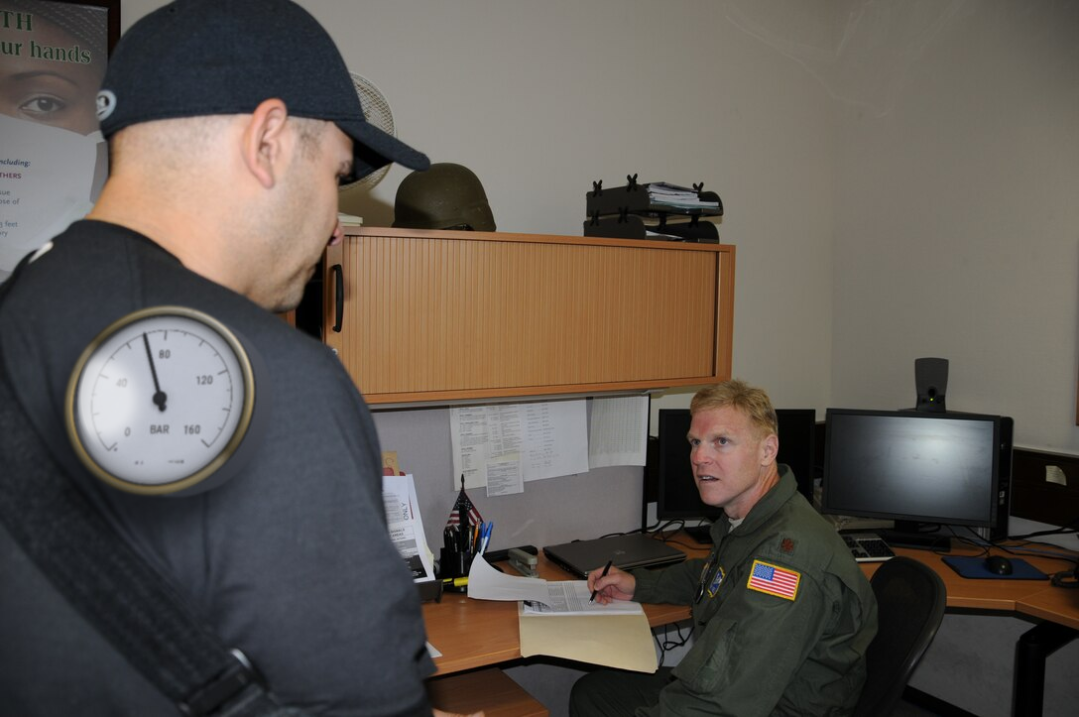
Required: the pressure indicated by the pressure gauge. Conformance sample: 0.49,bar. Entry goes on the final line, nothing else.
70,bar
